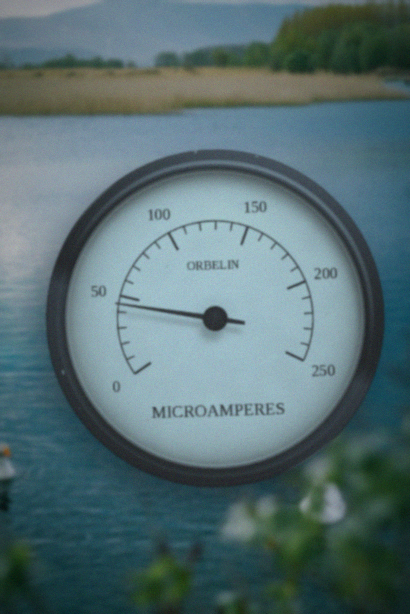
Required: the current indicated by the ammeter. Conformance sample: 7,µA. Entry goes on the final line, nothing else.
45,µA
